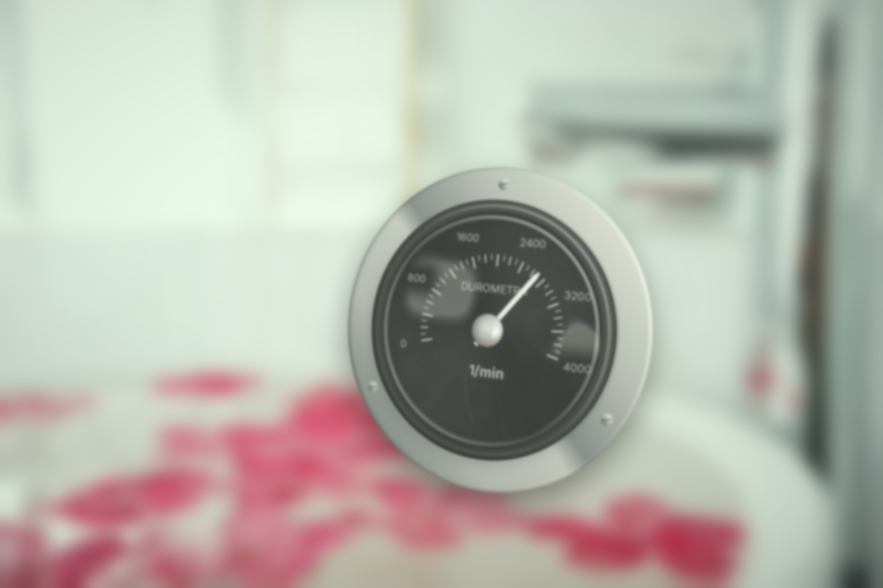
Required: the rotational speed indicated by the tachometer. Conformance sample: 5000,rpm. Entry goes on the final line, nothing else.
2700,rpm
